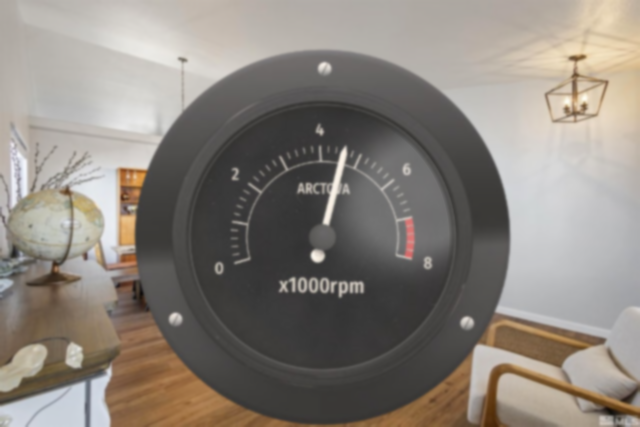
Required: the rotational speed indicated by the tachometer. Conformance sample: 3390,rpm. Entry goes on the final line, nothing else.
4600,rpm
